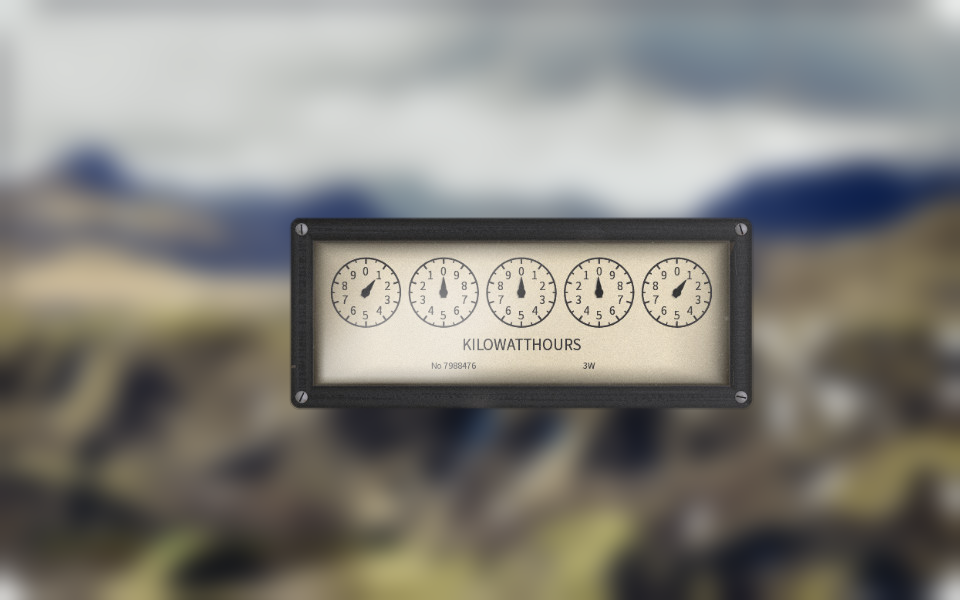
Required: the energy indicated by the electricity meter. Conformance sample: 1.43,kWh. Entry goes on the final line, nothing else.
10001,kWh
